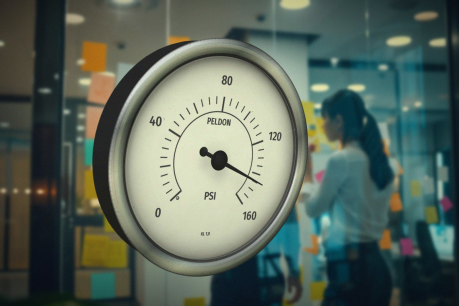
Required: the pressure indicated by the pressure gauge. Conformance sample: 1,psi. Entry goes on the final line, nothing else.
145,psi
